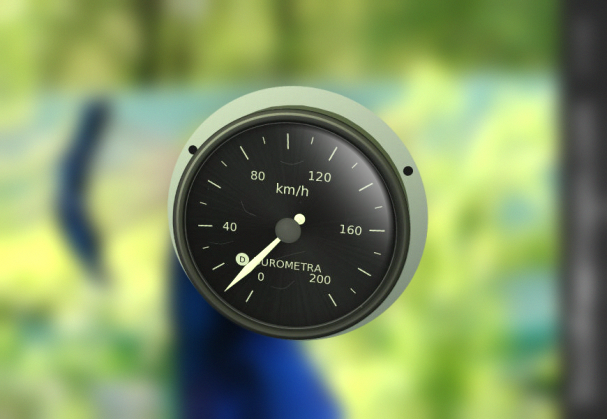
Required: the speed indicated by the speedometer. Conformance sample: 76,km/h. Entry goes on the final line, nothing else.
10,km/h
